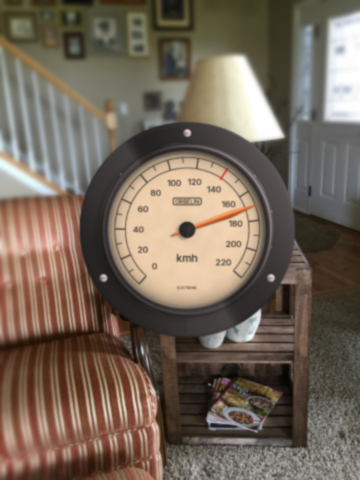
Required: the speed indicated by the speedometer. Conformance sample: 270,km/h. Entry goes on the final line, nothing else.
170,km/h
